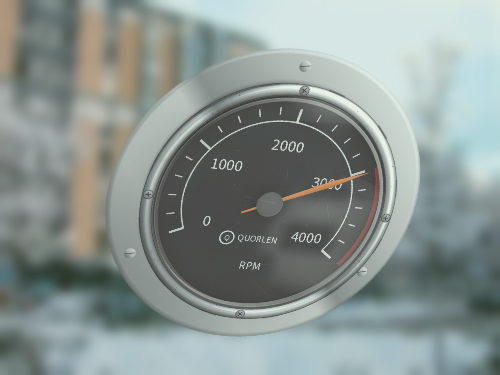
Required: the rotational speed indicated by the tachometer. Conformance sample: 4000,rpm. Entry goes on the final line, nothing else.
3000,rpm
